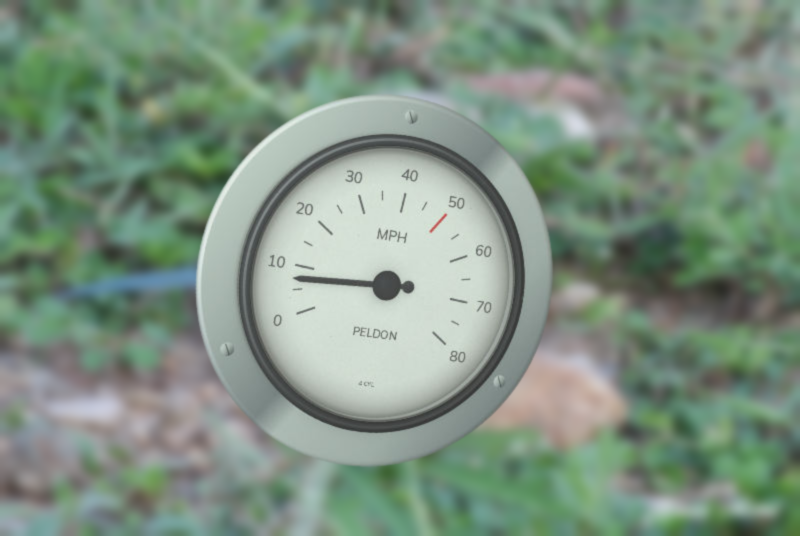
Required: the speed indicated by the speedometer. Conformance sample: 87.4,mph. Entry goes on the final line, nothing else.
7.5,mph
